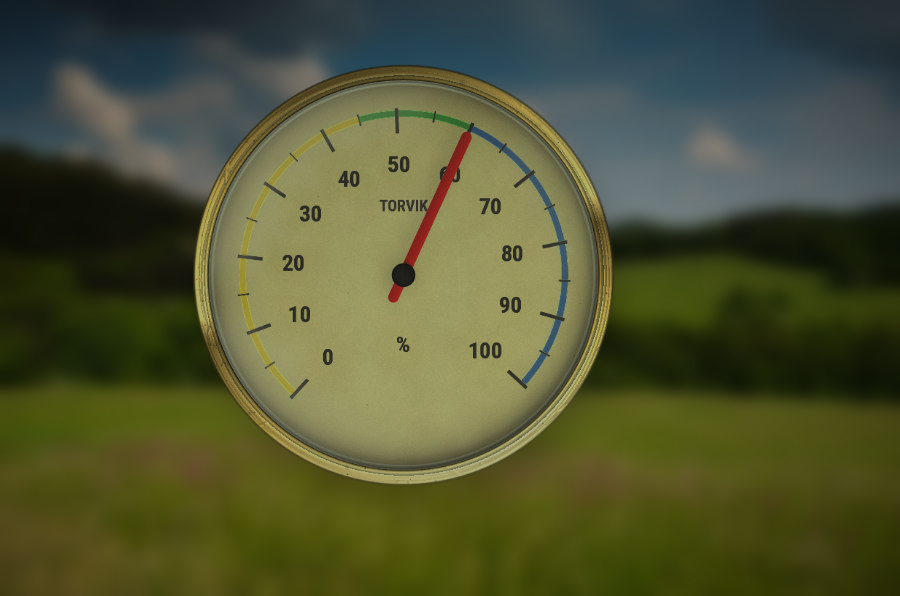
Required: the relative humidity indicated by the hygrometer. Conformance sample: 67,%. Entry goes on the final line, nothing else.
60,%
